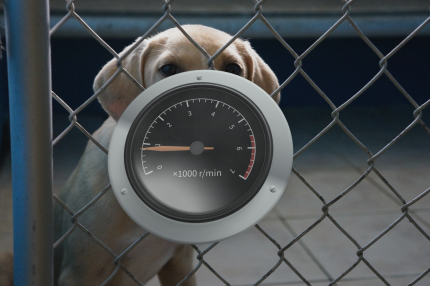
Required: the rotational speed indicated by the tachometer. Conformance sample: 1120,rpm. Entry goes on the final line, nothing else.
800,rpm
